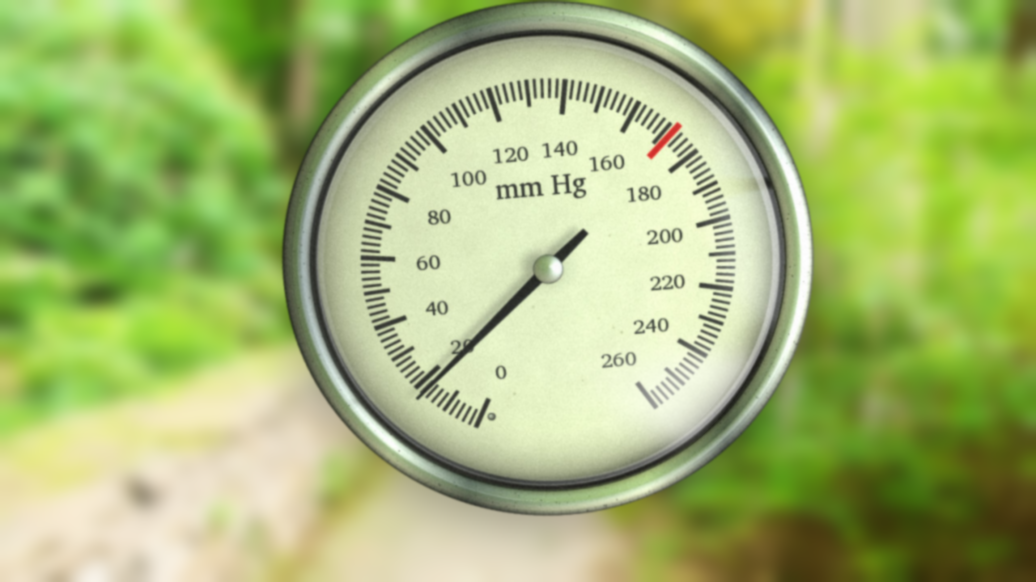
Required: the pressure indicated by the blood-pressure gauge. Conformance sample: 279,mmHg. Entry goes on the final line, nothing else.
18,mmHg
